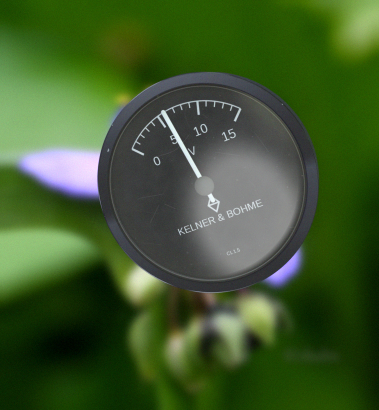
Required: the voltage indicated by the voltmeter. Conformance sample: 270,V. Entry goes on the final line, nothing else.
6,V
